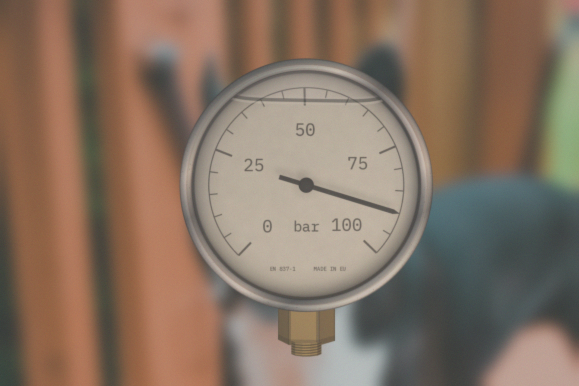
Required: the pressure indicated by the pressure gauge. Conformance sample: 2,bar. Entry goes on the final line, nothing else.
90,bar
